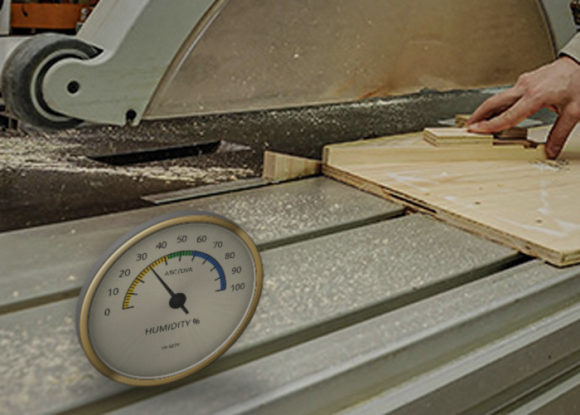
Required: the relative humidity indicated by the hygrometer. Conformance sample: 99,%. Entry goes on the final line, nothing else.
30,%
